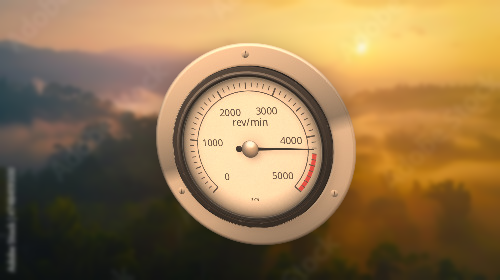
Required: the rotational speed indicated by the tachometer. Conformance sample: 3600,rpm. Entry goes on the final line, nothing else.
4200,rpm
